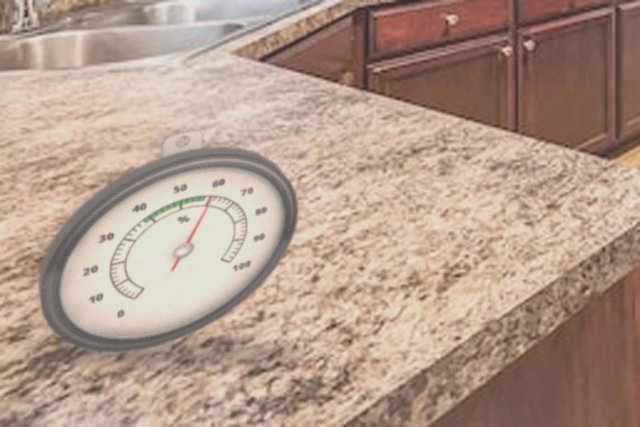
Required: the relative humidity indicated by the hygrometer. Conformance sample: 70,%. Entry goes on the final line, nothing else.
60,%
